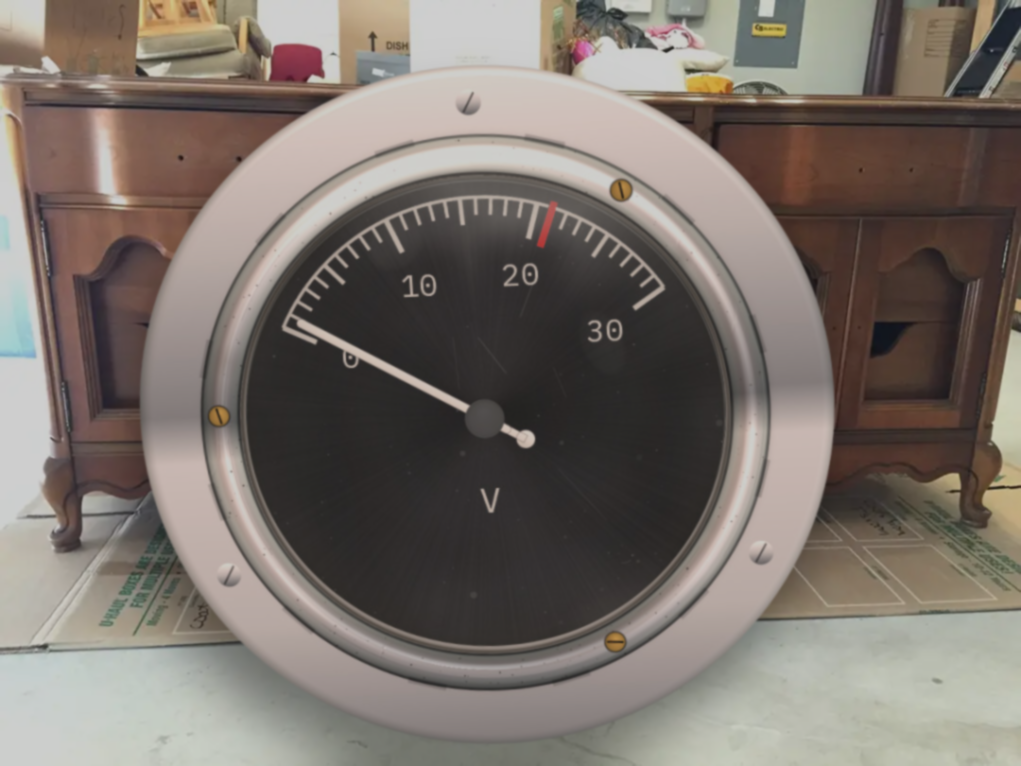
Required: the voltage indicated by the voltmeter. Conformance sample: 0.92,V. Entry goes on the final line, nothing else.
1,V
